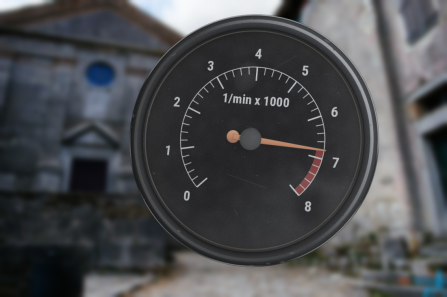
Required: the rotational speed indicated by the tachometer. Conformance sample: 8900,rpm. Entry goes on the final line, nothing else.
6800,rpm
